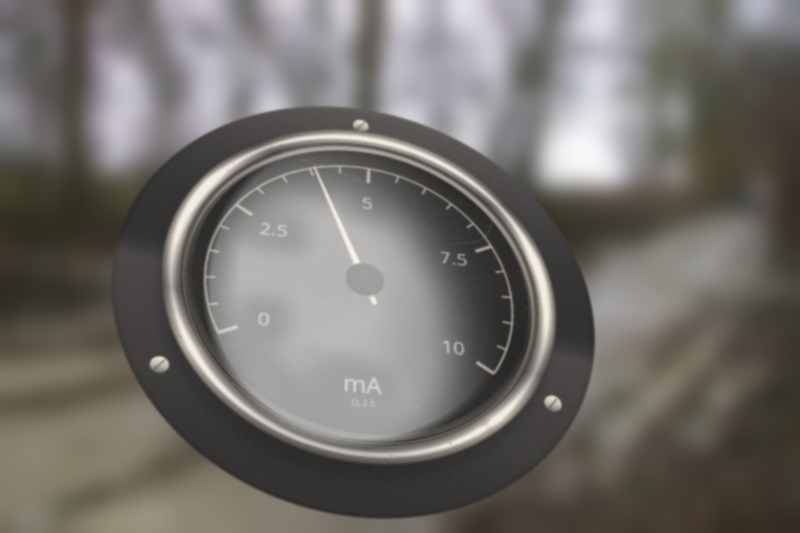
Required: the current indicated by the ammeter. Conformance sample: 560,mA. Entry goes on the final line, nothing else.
4,mA
